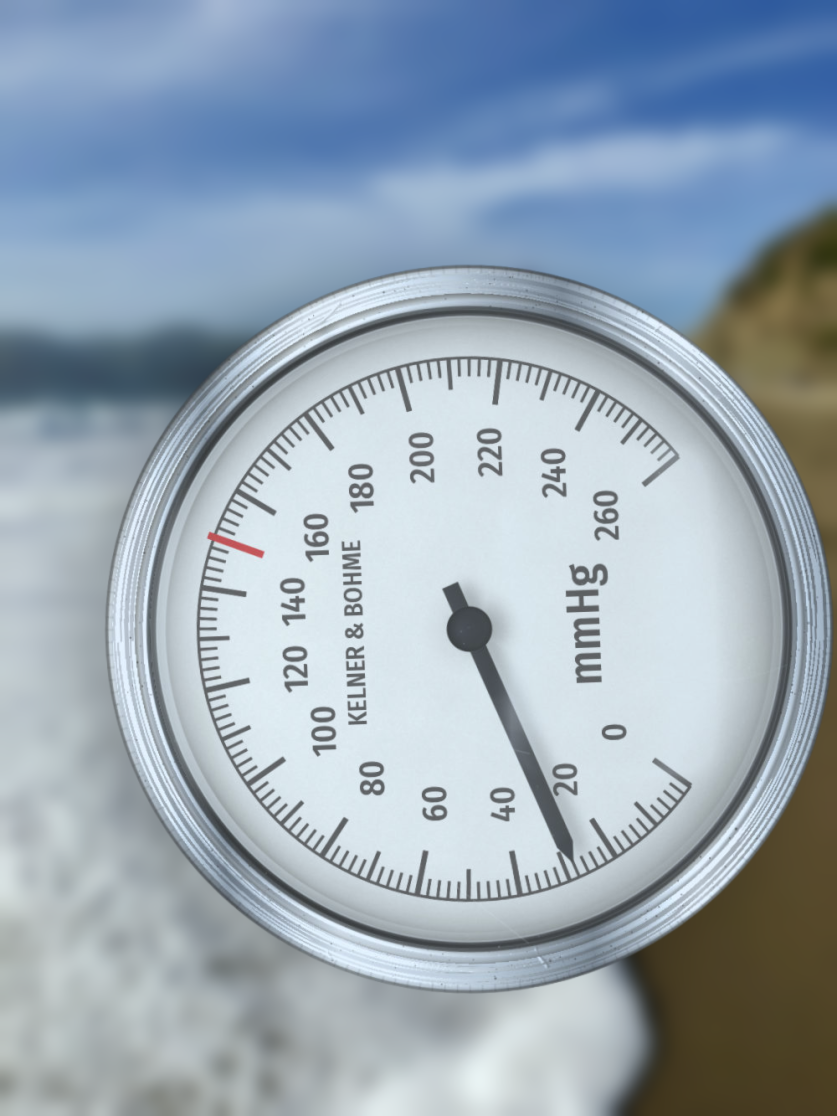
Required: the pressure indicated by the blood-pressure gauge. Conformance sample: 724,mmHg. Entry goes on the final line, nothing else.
28,mmHg
